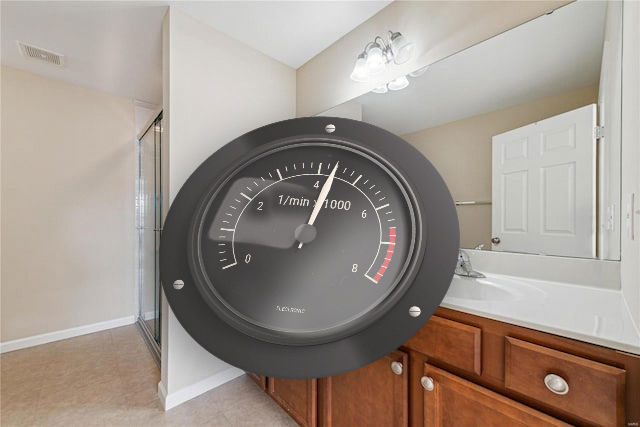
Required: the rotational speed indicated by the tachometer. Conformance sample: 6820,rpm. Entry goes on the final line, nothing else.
4400,rpm
